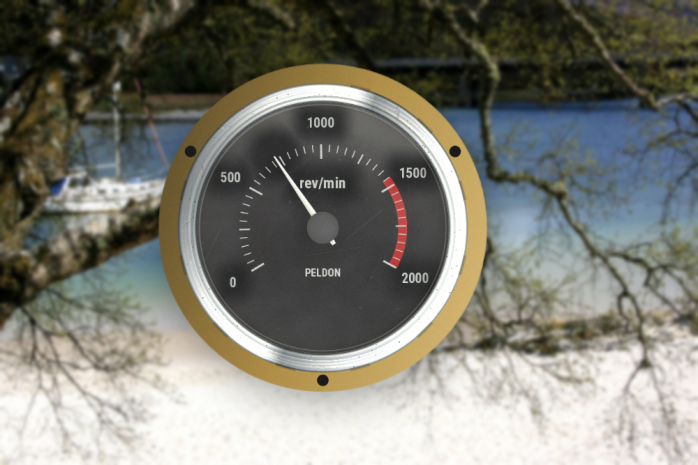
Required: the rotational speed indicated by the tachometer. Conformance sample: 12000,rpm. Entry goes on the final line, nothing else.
725,rpm
